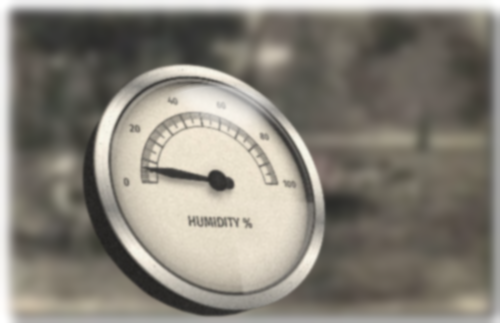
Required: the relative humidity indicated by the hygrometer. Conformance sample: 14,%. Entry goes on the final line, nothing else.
5,%
